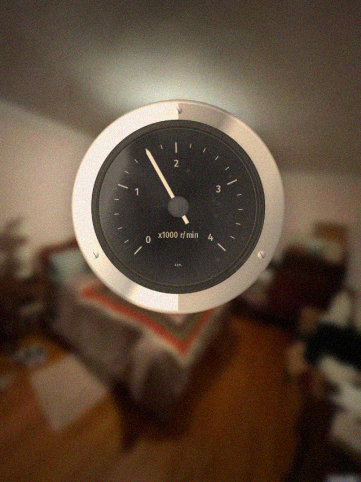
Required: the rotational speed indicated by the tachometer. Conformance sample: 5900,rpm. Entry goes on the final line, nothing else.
1600,rpm
